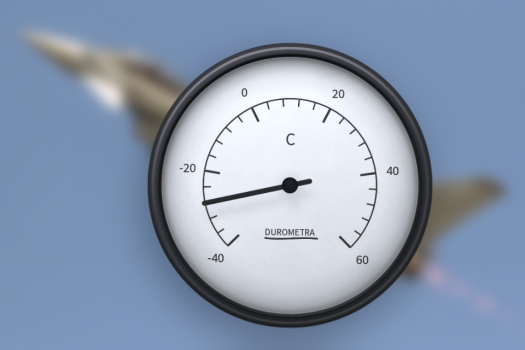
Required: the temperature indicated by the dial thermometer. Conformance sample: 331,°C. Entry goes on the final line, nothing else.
-28,°C
